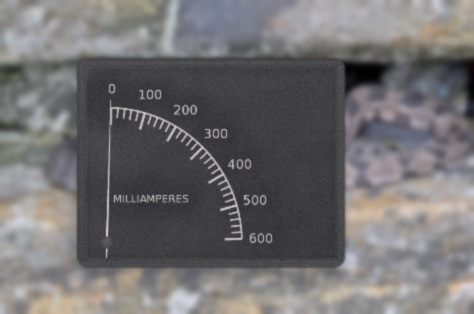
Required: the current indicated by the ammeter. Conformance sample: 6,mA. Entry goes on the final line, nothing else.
0,mA
